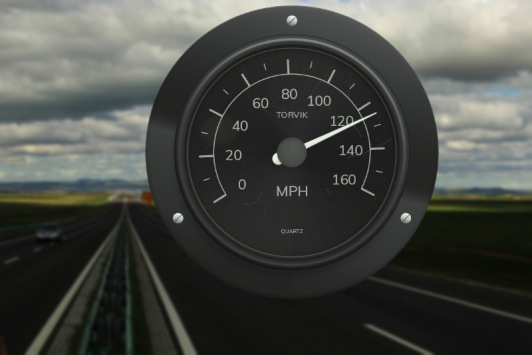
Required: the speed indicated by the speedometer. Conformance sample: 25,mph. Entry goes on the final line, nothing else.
125,mph
